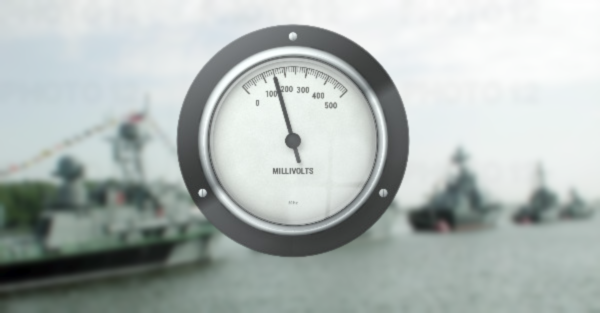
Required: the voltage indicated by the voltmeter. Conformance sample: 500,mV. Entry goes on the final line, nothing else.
150,mV
